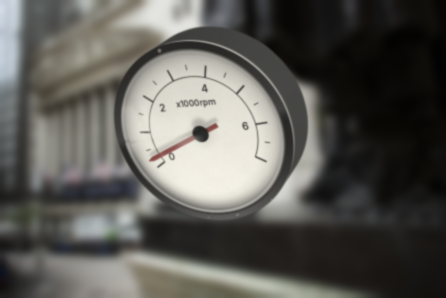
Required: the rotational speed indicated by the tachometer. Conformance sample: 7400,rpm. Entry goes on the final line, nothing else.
250,rpm
